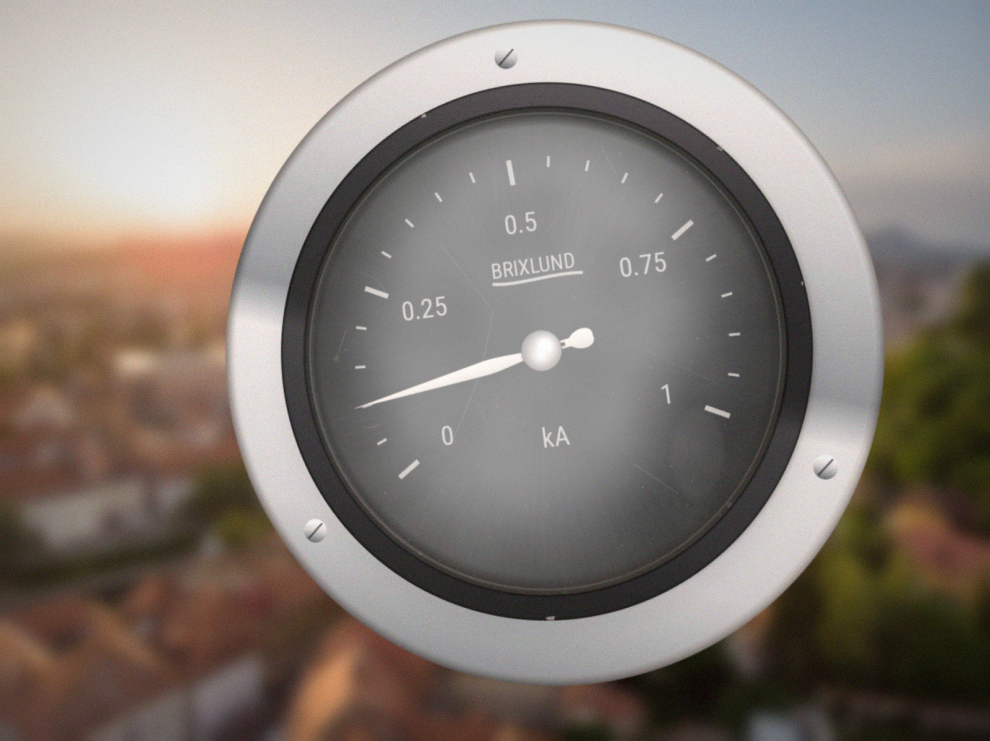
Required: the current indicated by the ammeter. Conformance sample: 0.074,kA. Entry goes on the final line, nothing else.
0.1,kA
